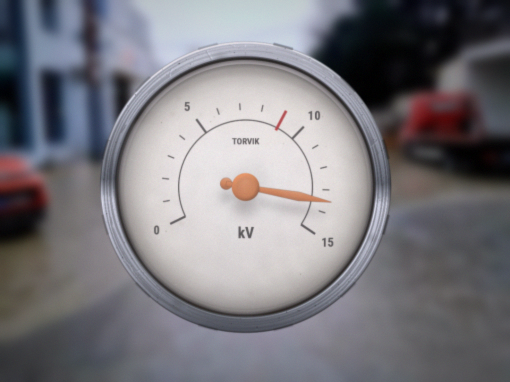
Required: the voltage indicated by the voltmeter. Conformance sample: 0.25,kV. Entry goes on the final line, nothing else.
13.5,kV
